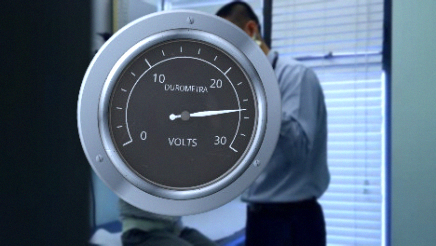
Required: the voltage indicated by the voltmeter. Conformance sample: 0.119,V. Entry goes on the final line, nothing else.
25,V
